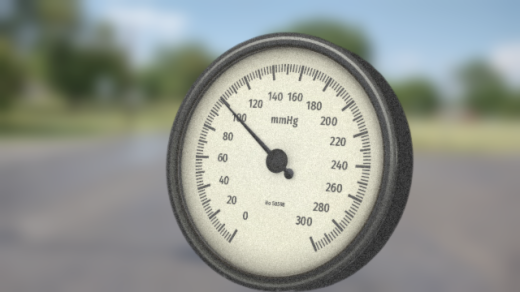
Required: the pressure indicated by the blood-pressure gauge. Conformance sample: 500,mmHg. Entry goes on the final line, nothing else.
100,mmHg
